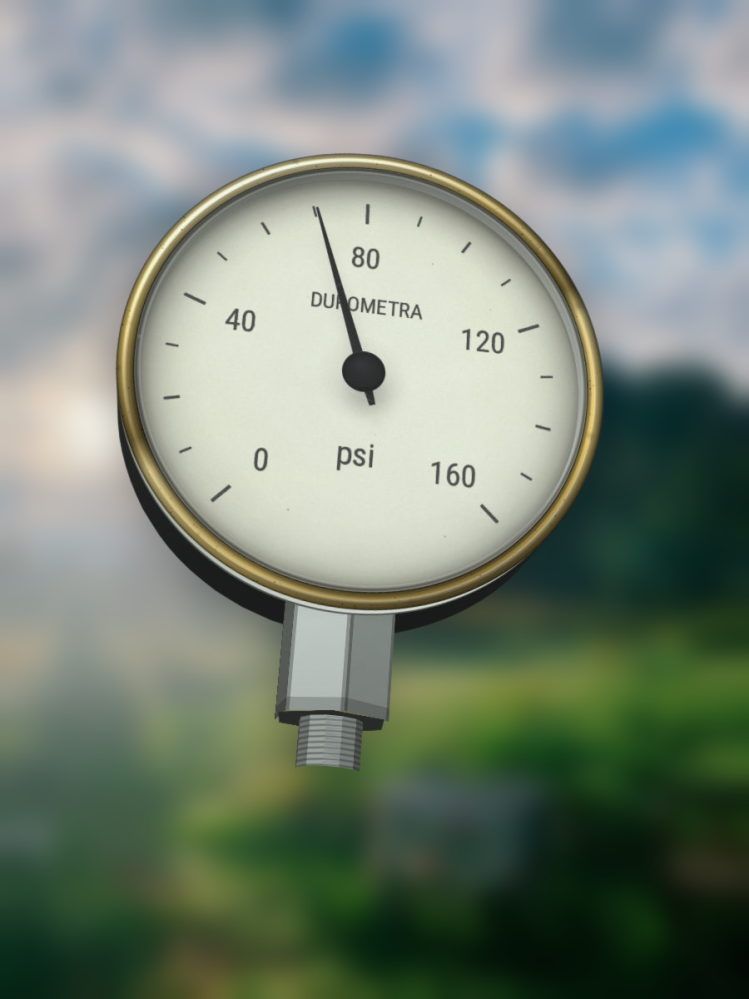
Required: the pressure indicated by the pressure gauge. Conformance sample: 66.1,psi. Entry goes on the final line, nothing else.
70,psi
